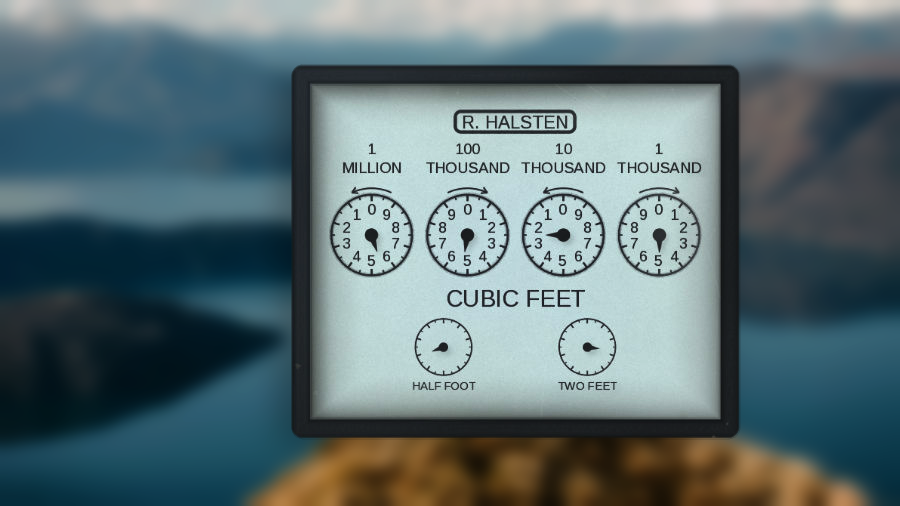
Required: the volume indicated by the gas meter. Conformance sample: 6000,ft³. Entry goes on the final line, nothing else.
552500,ft³
